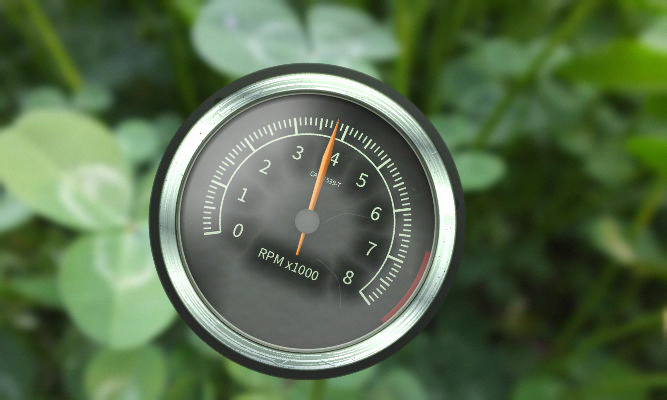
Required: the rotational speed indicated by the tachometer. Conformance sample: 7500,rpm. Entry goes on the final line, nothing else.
3800,rpm
